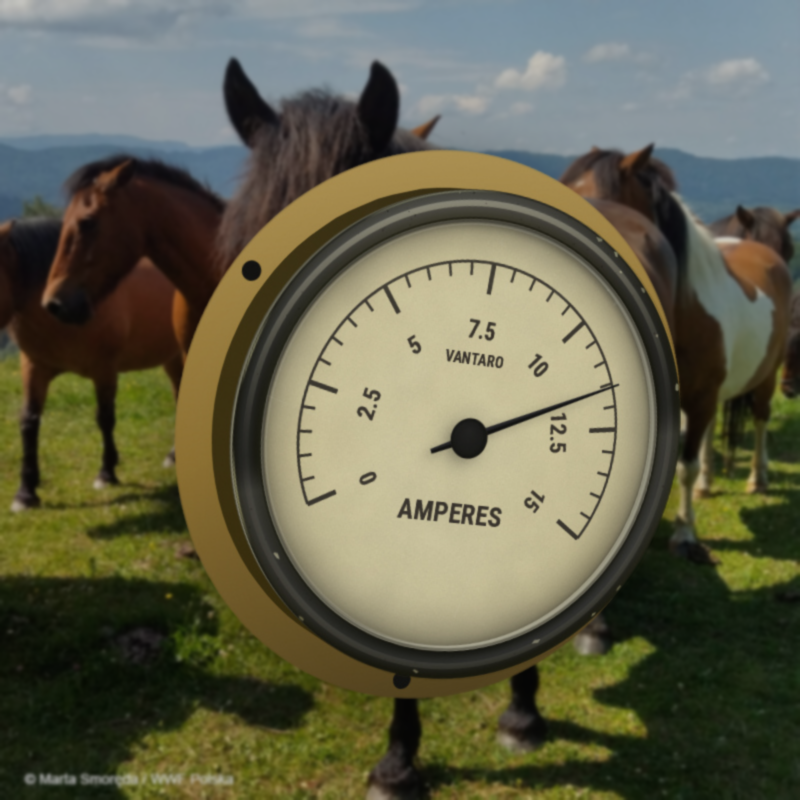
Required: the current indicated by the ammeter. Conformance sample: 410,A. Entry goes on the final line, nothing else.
11.5,A
